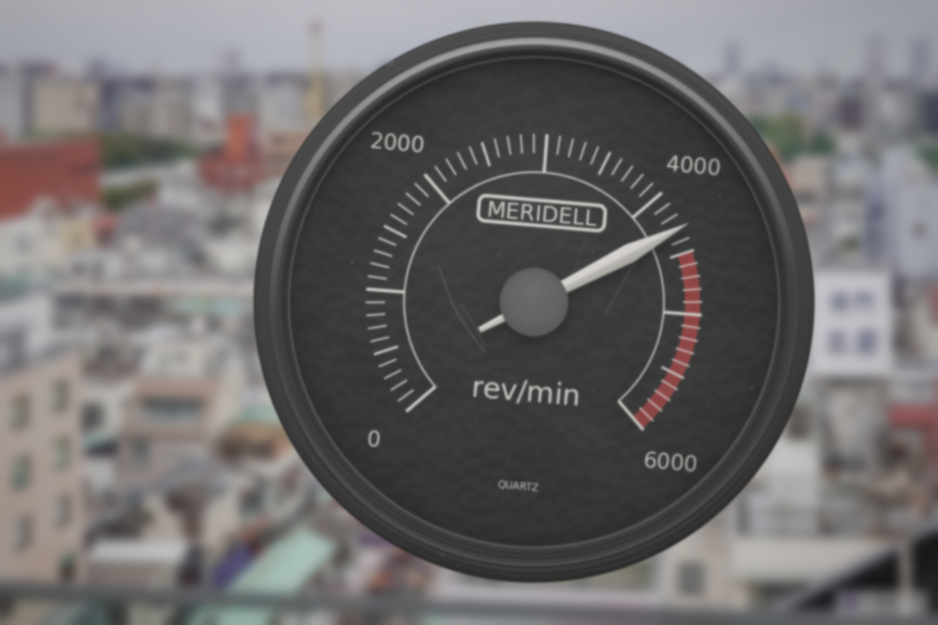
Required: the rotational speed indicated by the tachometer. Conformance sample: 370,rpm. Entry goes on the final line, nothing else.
4300,rpm
